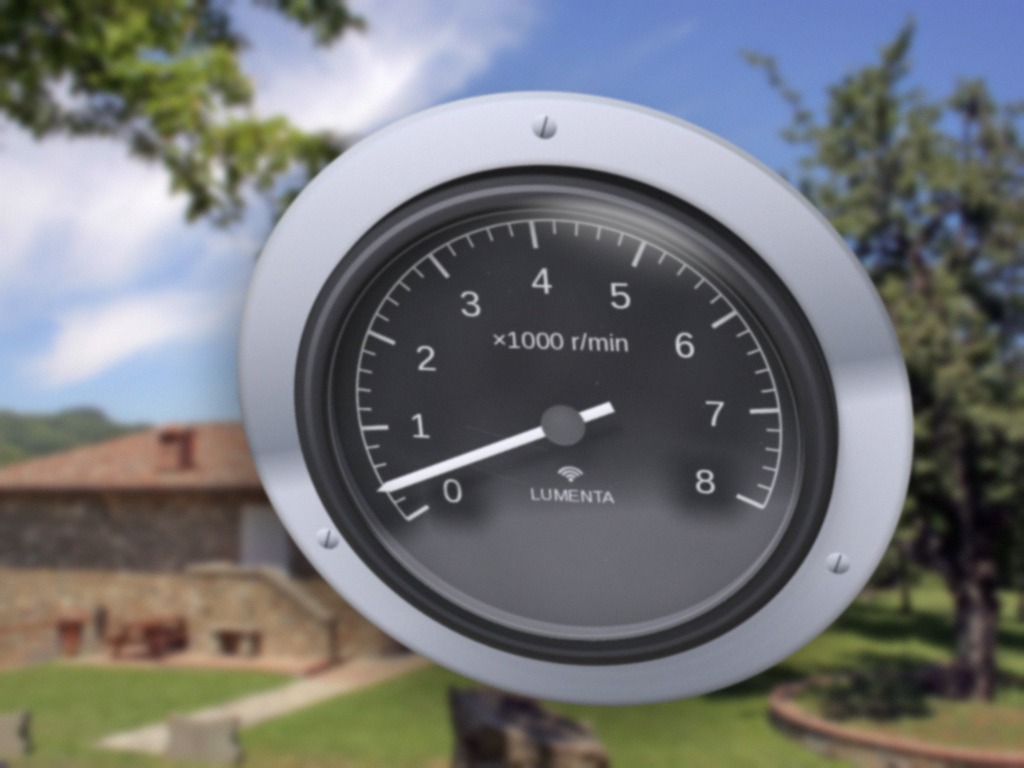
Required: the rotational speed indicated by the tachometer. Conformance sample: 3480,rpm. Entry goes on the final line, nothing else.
400,rpm
